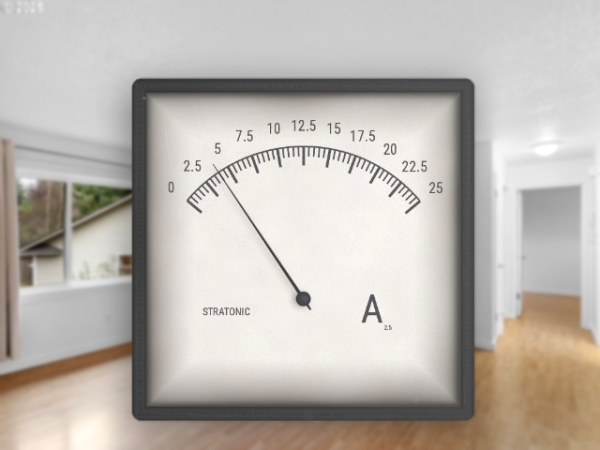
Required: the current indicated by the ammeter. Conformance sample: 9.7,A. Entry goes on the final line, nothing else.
4,A
